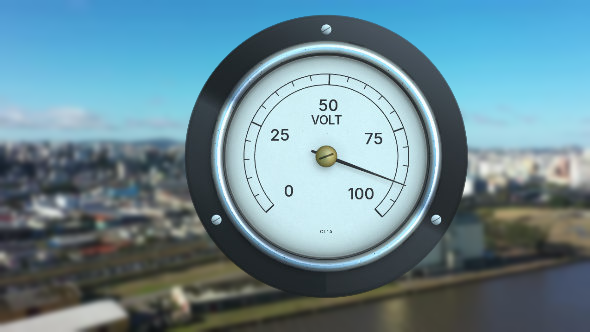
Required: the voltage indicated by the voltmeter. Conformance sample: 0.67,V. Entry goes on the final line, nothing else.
90,V
